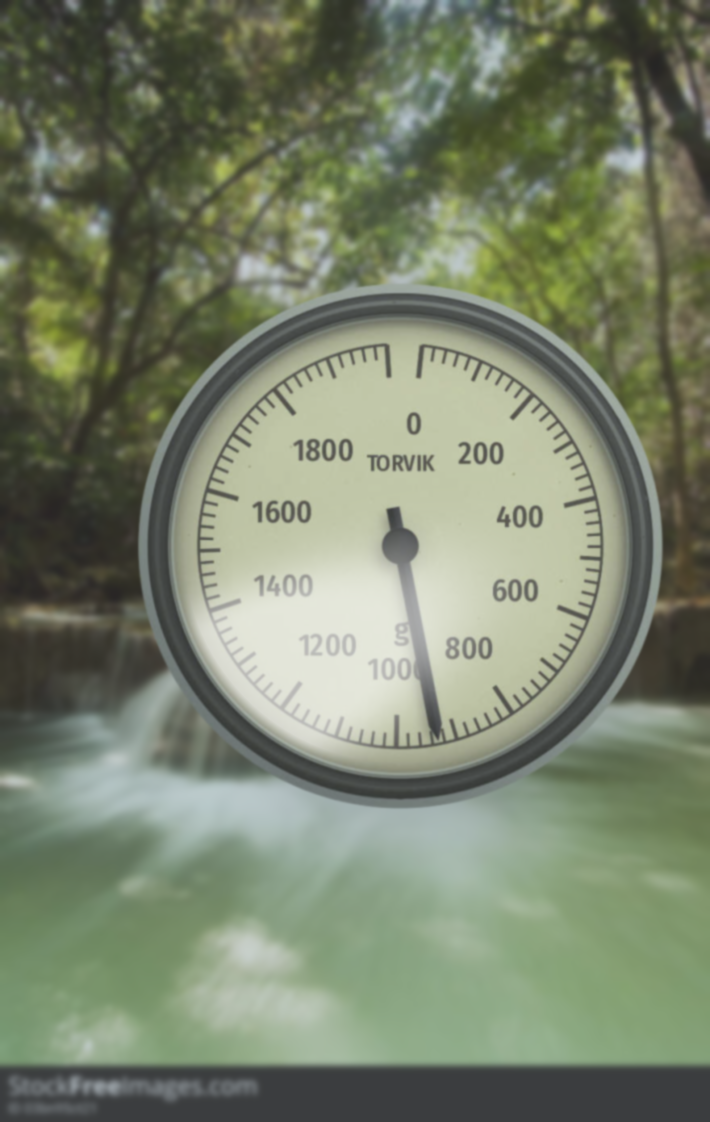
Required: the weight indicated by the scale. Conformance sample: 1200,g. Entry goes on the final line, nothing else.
930,g
